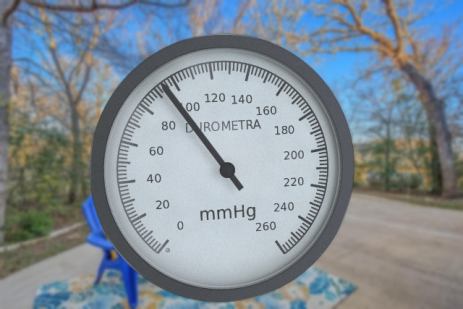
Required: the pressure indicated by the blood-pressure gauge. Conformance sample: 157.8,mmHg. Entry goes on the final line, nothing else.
94,mmHg
